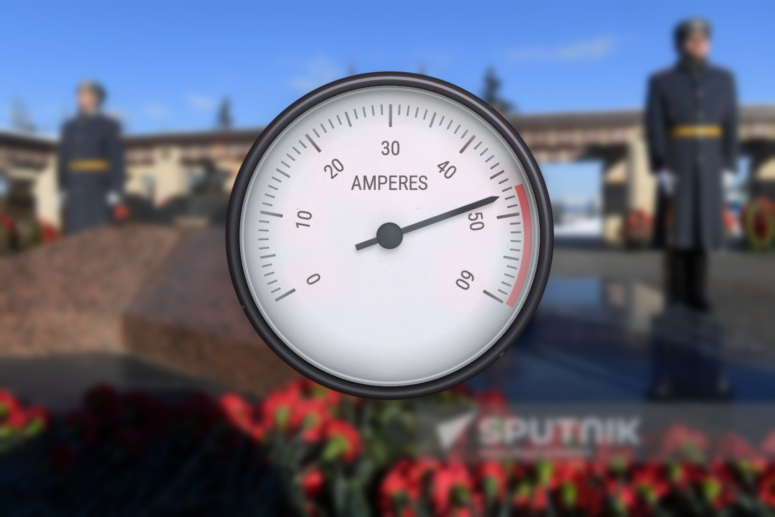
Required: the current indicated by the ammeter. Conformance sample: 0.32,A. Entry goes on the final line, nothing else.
47.5,A
